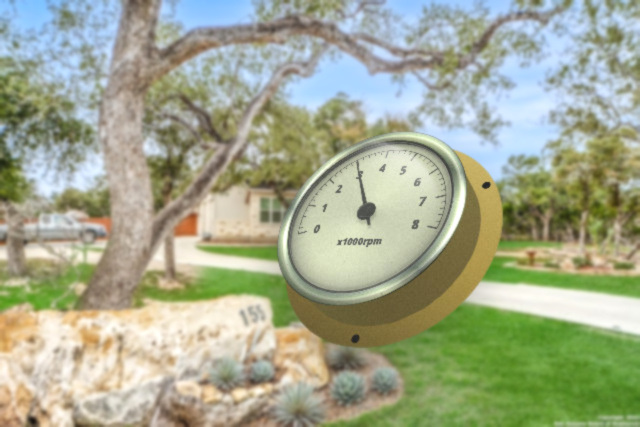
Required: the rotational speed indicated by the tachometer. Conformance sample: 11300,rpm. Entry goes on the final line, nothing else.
3000,rpm
